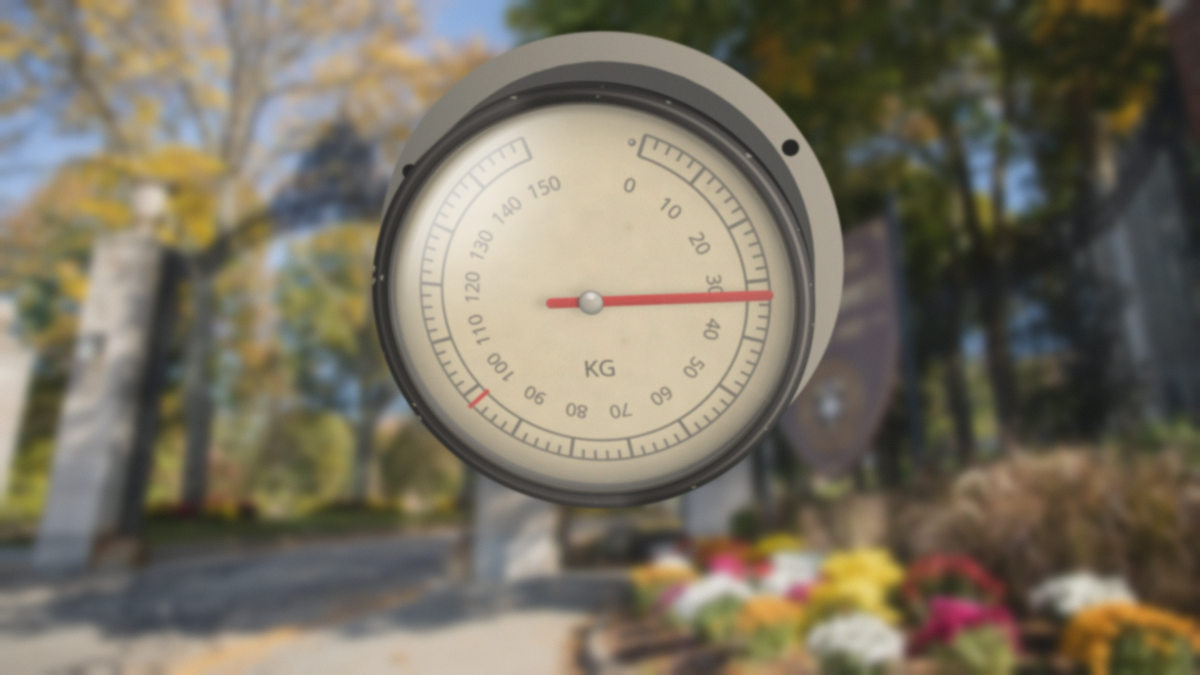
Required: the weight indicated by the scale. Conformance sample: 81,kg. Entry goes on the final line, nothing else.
32,kg
